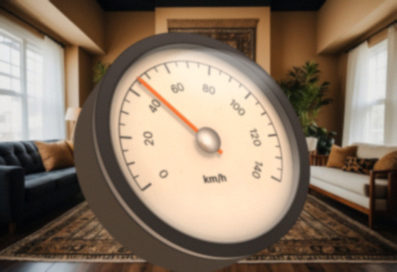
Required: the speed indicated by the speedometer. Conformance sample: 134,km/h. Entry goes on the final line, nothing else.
45,km/h
